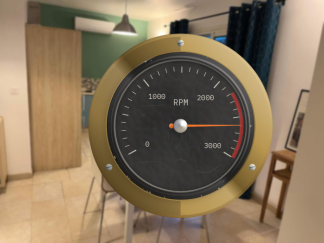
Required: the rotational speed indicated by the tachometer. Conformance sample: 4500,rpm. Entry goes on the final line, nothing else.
2600,rpm
